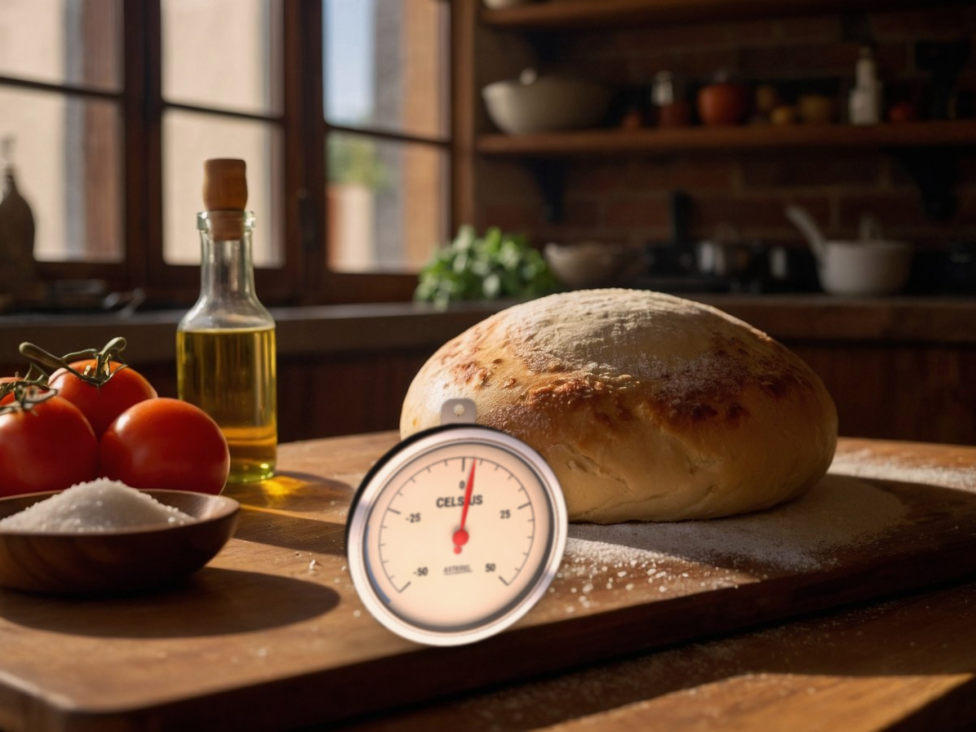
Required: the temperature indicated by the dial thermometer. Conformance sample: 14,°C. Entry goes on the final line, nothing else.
2.5,°C
